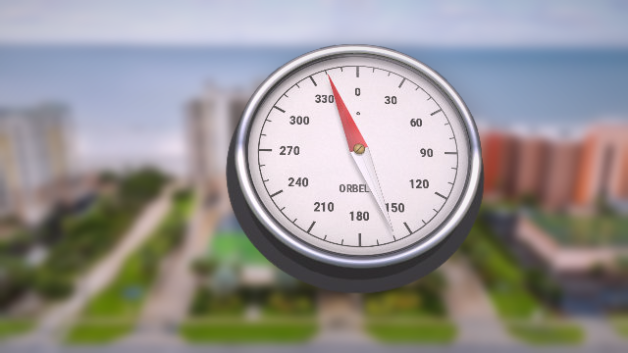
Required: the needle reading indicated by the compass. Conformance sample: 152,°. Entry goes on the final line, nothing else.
340,°
